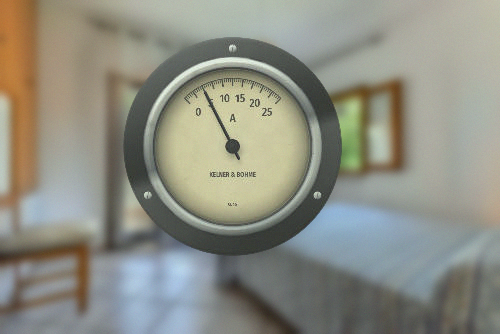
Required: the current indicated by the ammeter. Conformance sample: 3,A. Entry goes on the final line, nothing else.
5,A
